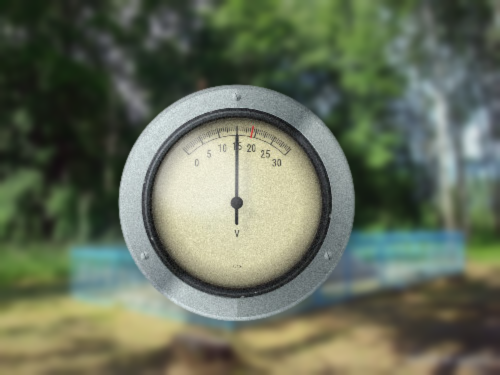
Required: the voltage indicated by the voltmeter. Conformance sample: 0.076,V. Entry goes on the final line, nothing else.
15,V
